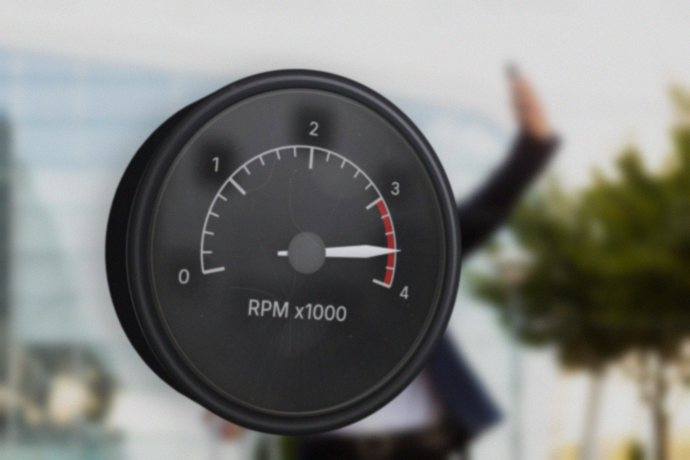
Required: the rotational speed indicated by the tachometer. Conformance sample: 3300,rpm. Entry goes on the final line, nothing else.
3600,rpm
